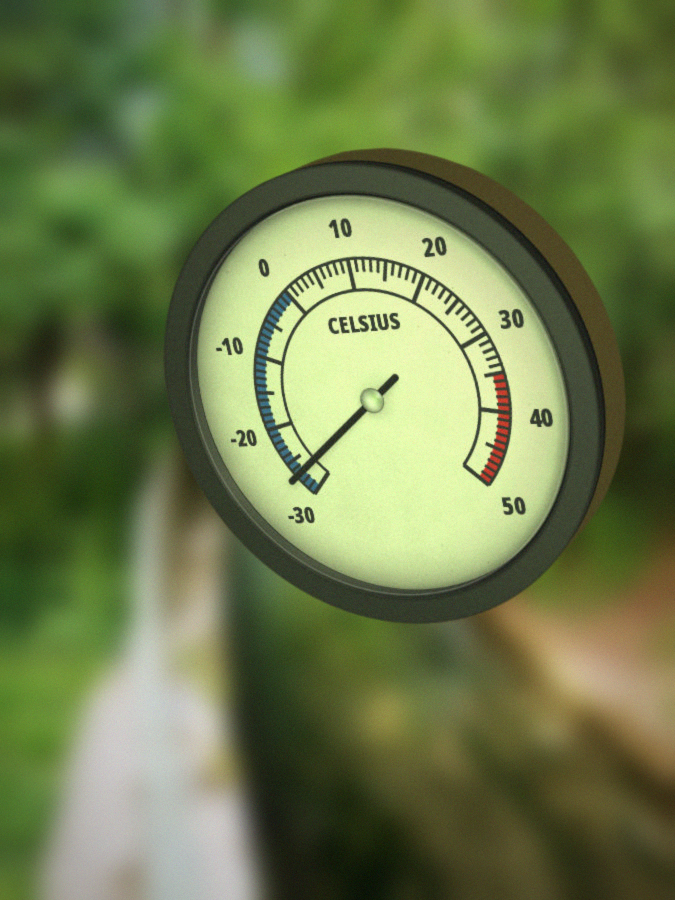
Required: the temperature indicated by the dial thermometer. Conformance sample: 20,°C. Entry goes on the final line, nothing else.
-27,°C
